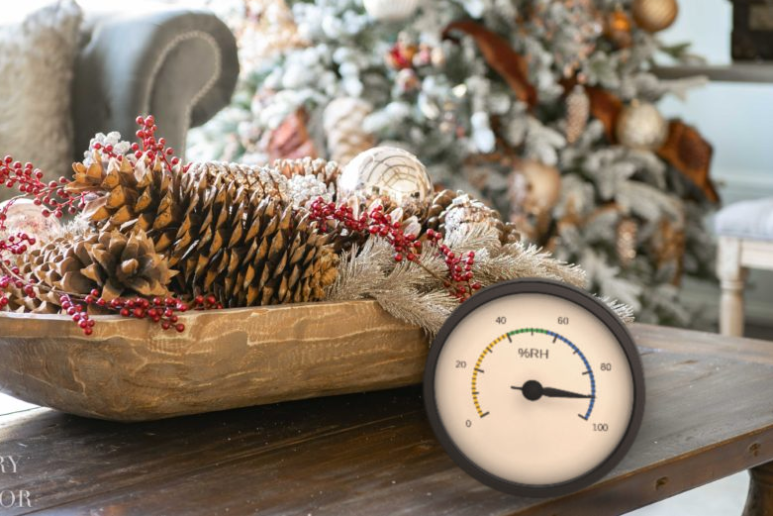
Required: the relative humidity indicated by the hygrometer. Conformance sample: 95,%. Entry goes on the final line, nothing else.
90,%
